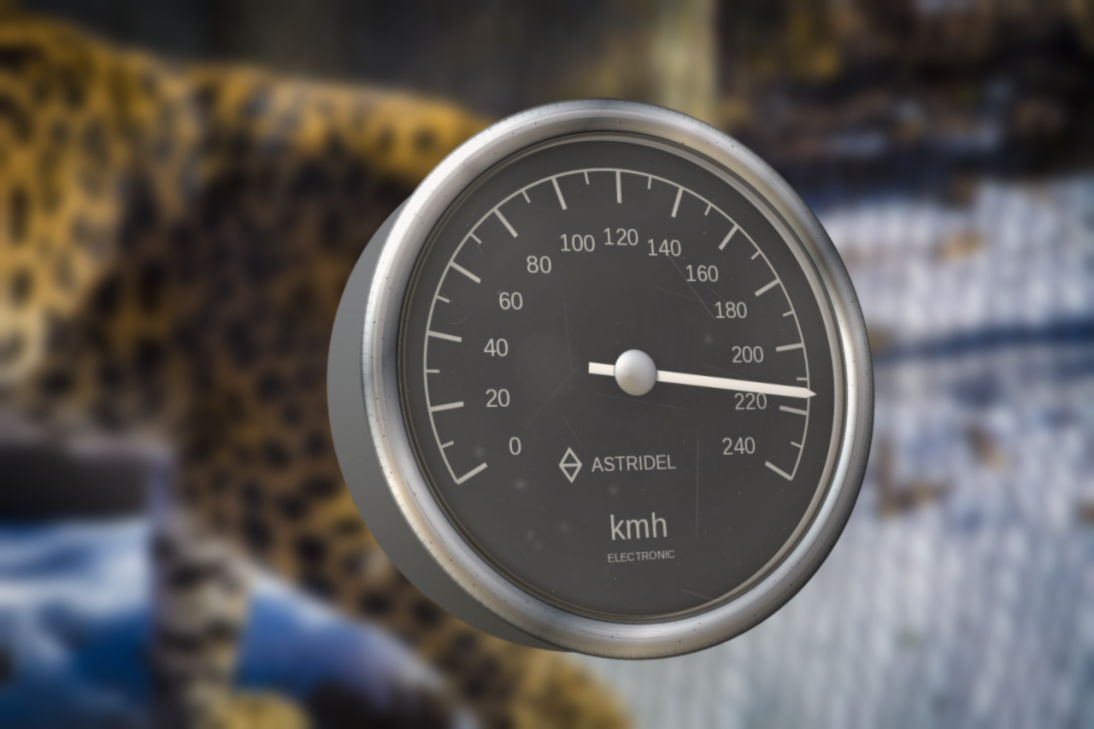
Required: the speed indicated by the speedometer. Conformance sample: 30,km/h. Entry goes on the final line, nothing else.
215,km/h
